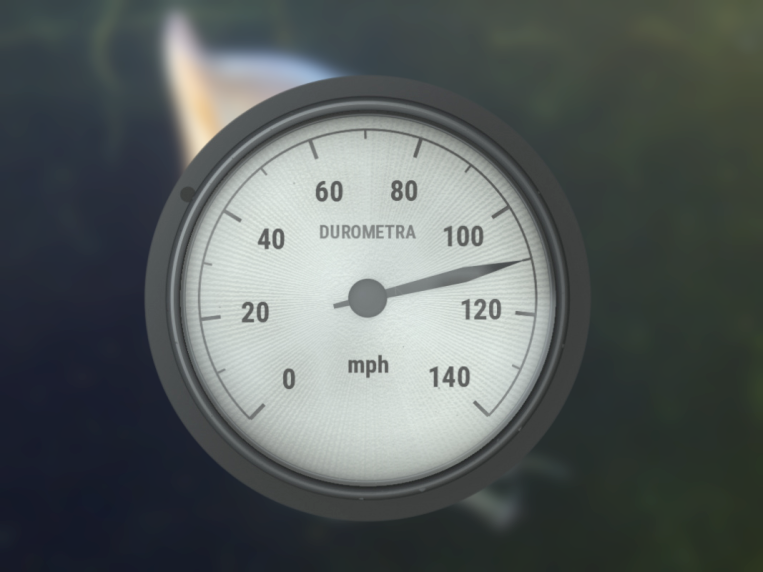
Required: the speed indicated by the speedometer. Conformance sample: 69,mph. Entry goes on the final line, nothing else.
110,mph
